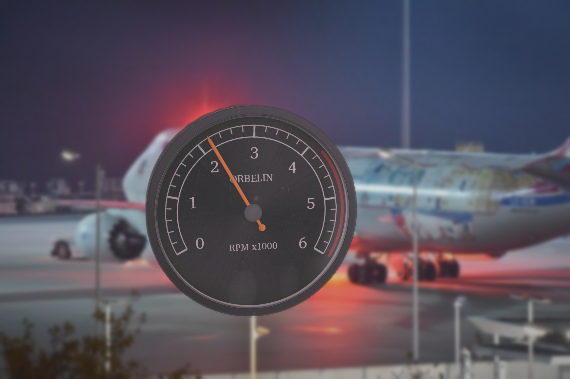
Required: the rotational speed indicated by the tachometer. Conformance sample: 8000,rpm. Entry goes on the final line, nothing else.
2200,rpm
